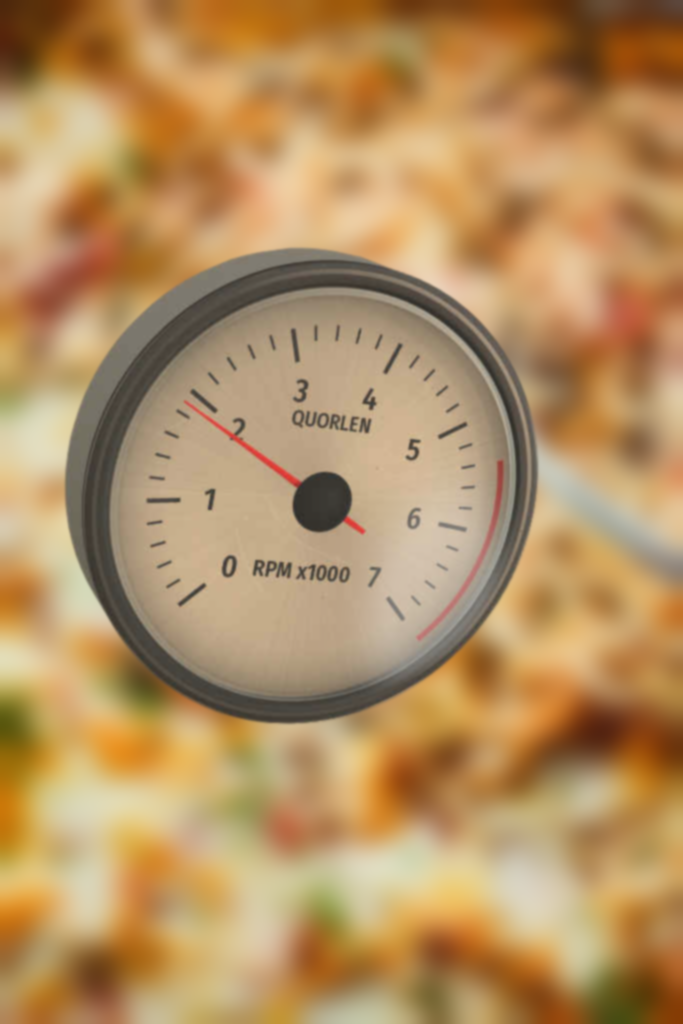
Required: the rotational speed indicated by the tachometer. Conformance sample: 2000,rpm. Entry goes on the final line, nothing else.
1900,rpm
